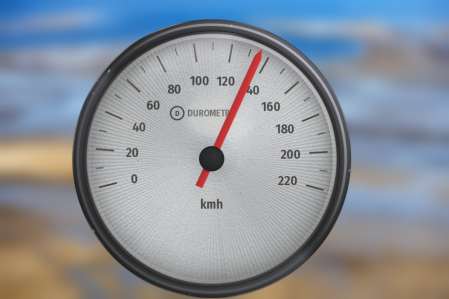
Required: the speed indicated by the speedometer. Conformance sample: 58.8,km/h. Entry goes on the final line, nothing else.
135,km/h
